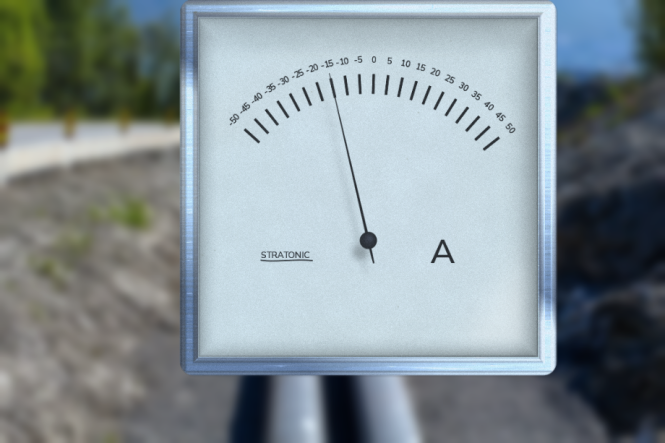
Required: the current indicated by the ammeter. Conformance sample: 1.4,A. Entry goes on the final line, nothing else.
-15,A
